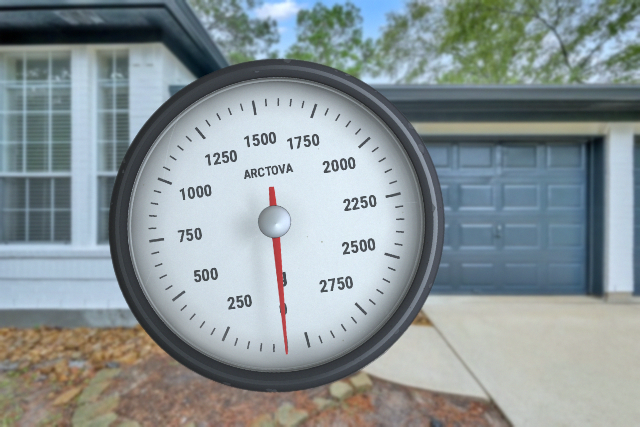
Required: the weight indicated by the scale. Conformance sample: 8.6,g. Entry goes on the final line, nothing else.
0,g
